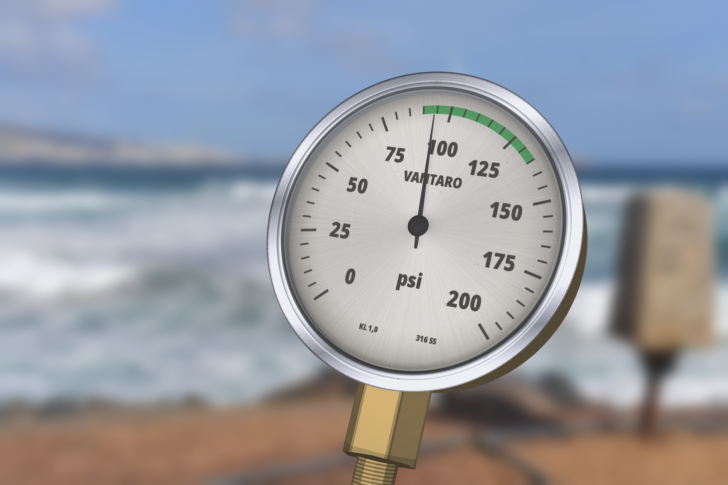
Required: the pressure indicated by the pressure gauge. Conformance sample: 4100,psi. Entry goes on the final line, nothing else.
95,psi
